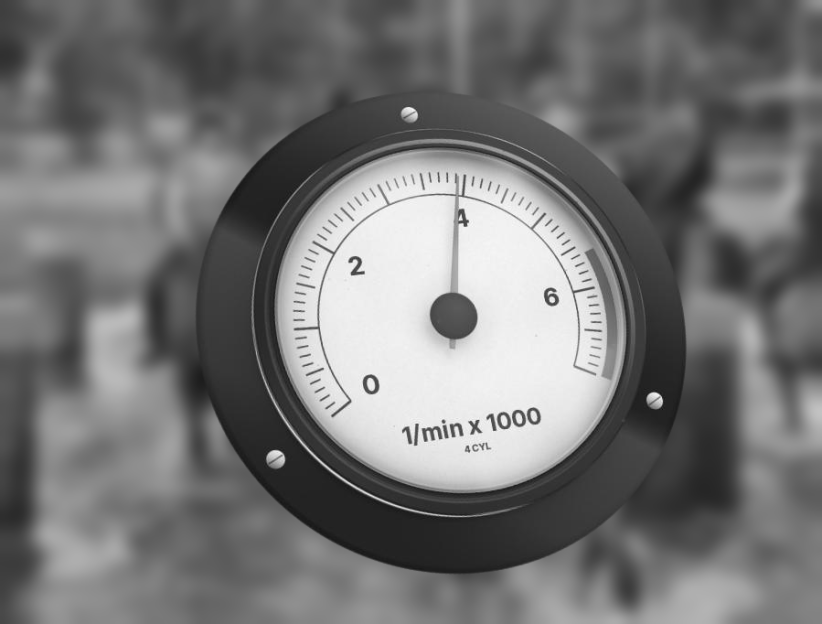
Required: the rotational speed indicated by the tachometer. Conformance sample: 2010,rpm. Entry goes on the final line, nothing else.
3900,rpm
